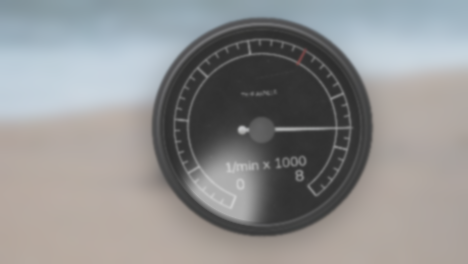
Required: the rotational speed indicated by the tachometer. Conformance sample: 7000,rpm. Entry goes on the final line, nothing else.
6600,rpm
